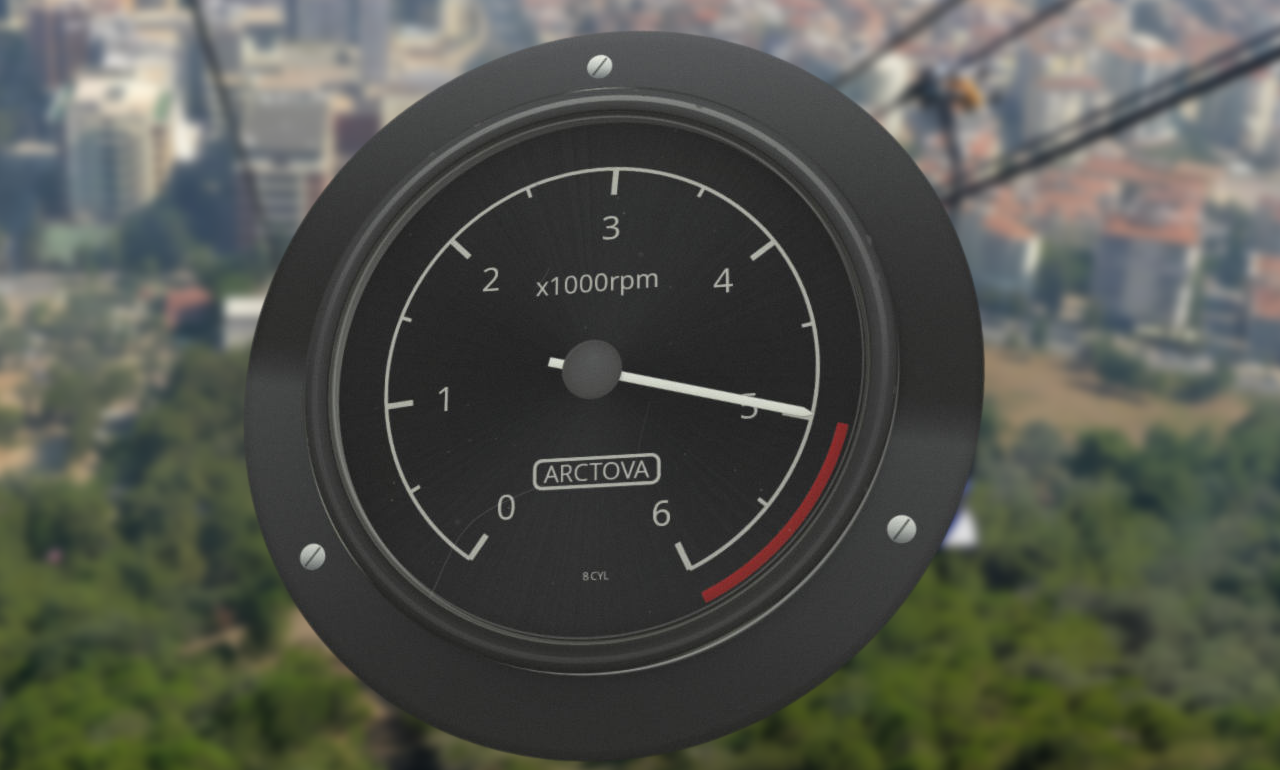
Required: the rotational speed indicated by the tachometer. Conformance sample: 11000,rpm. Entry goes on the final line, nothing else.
5000,rpm
